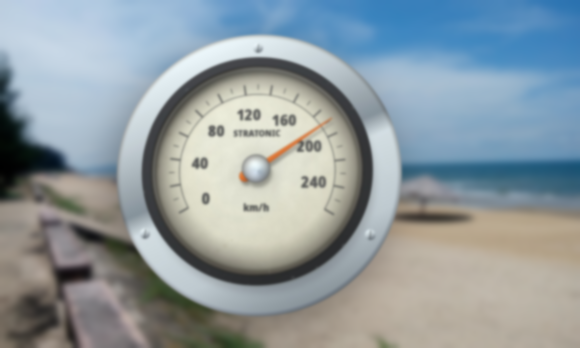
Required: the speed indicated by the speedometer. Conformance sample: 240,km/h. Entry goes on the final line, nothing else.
190,km/h
